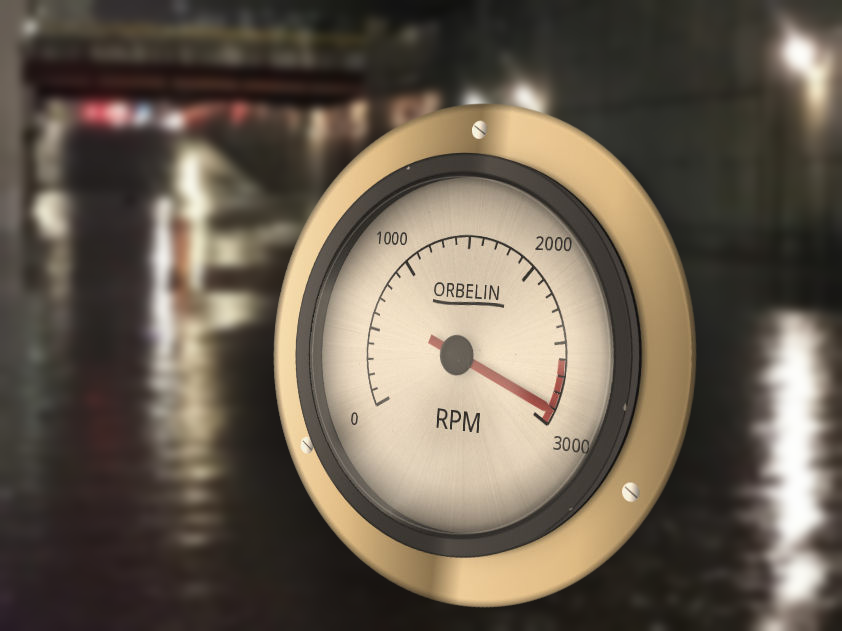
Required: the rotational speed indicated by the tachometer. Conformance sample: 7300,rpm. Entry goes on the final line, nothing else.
2900,rpm
